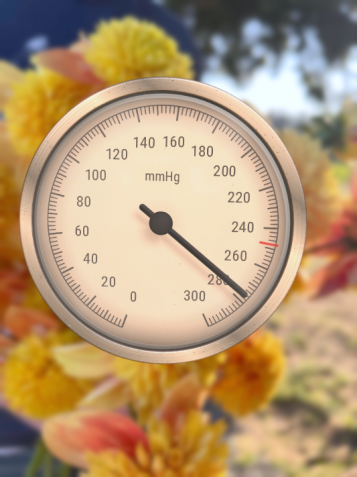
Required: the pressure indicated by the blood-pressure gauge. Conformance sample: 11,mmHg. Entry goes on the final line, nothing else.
276,mmHg
